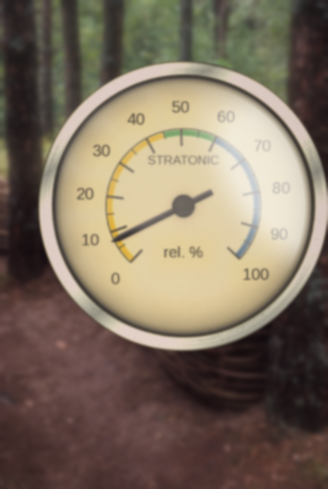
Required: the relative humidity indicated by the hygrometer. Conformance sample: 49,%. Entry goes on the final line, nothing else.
7.5,%
